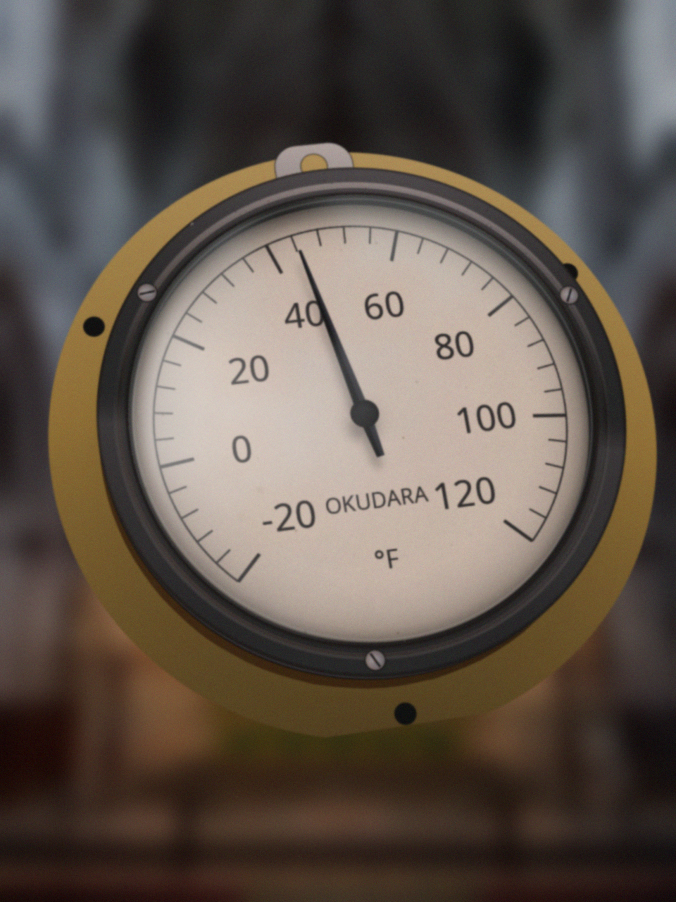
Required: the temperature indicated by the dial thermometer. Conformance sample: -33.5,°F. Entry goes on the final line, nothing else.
44,°F
